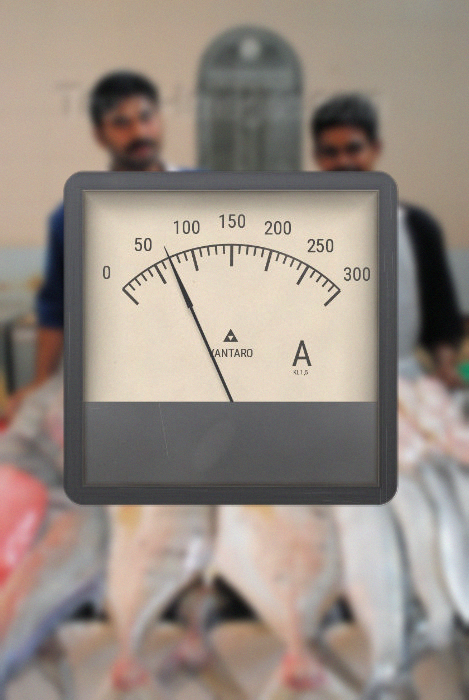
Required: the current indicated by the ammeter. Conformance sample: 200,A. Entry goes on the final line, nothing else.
70,A
